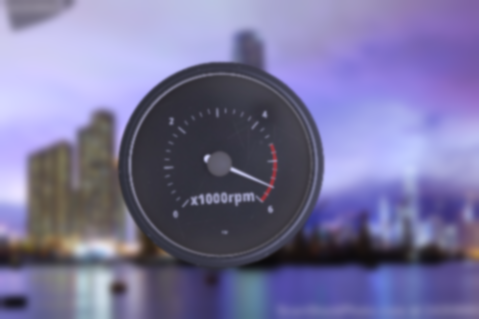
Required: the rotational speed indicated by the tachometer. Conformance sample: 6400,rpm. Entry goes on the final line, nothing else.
5600,rpm
